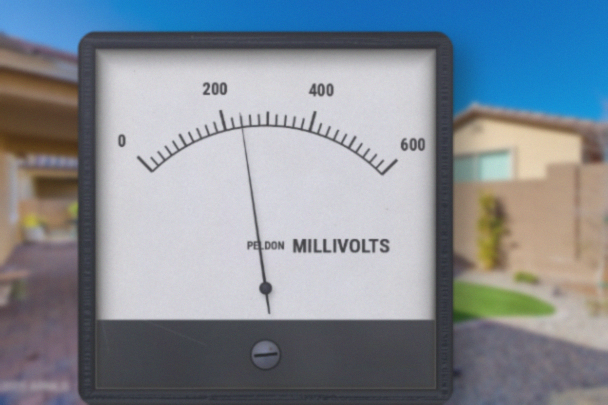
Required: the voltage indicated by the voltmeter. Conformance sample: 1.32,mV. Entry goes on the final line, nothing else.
240,mV
